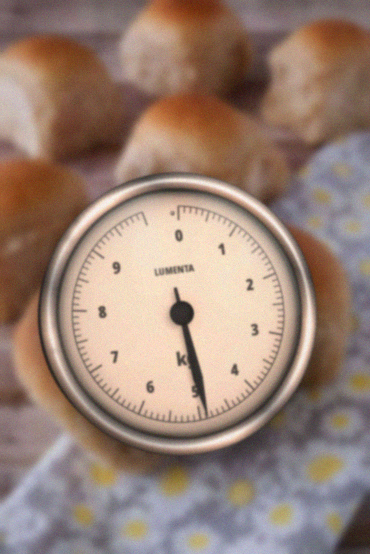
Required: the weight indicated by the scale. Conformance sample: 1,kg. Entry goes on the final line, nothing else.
4.9,kg
